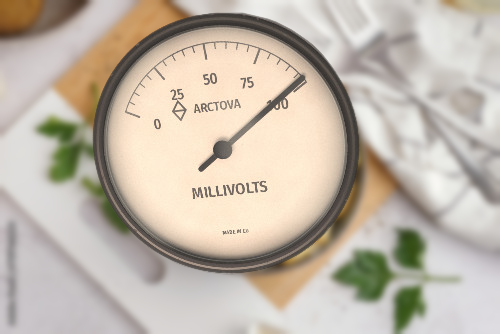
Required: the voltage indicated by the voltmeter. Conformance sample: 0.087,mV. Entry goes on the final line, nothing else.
97.5,mV
